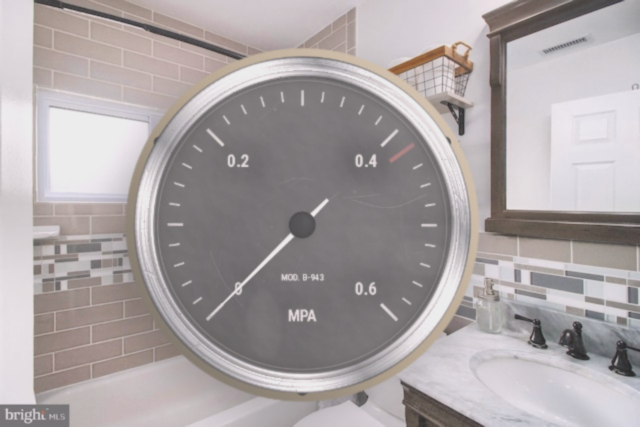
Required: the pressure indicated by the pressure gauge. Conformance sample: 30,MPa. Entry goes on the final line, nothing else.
0,MPa
